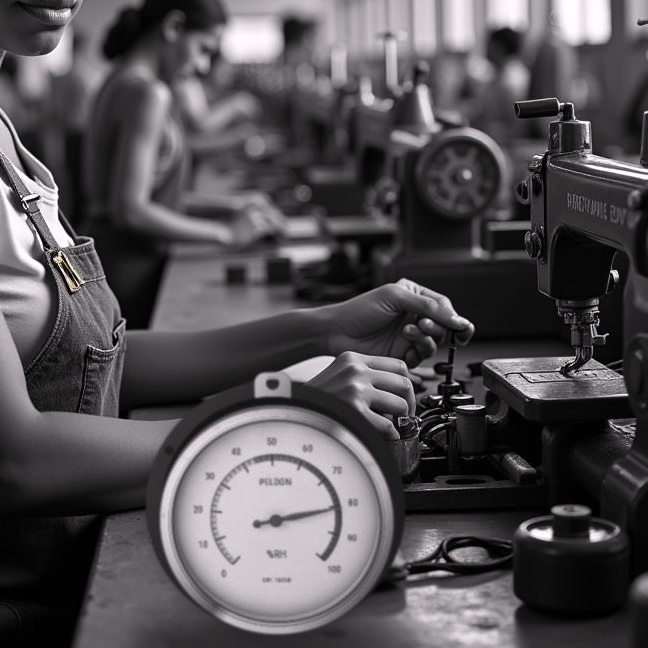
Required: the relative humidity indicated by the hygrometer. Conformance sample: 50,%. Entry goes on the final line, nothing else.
80,%
